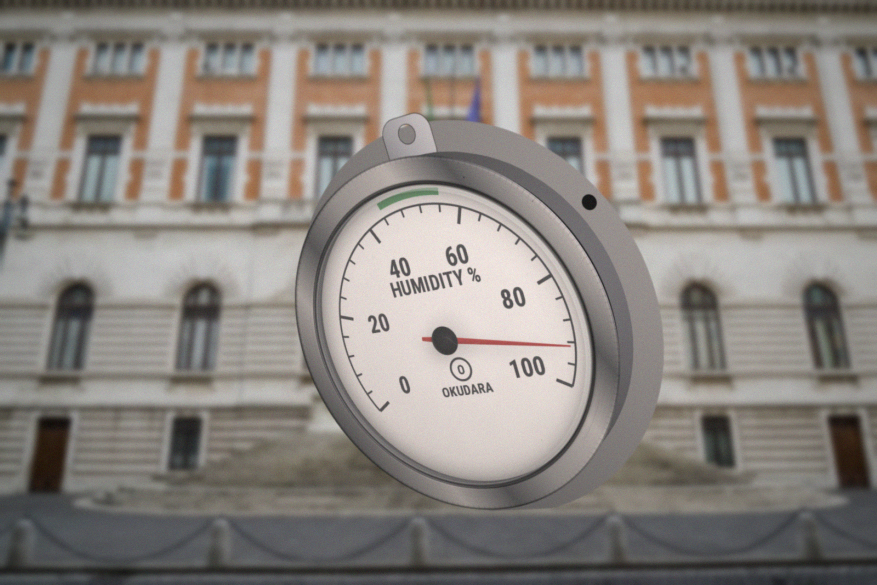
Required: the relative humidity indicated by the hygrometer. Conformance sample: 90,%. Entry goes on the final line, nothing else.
92,%
